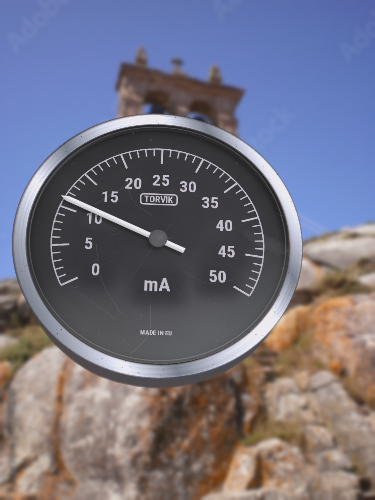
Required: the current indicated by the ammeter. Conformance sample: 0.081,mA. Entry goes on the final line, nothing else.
11,mA
